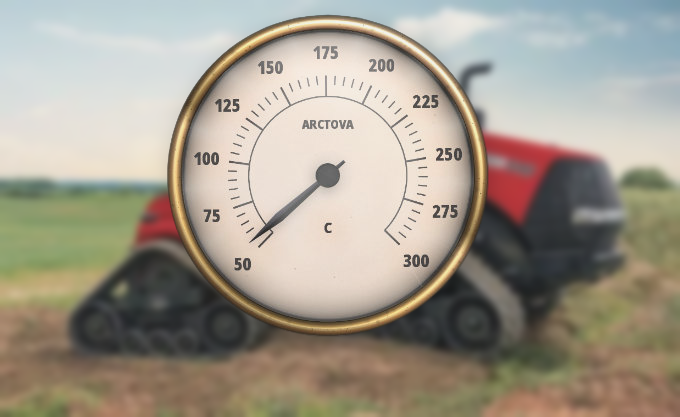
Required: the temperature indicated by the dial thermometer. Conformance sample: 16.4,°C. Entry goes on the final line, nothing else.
55,°C
